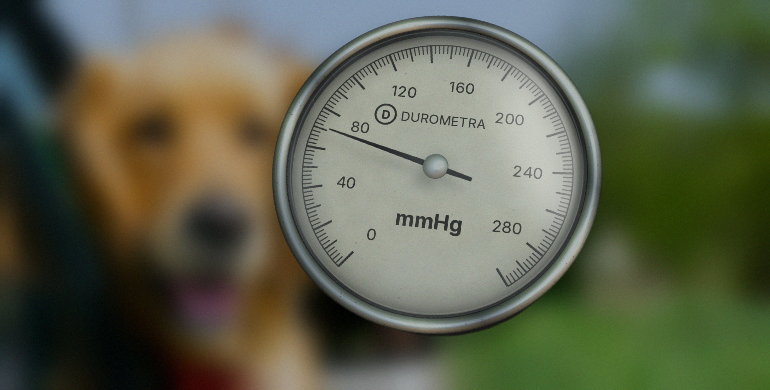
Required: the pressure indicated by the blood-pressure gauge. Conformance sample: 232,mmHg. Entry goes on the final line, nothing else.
70,mmHg
